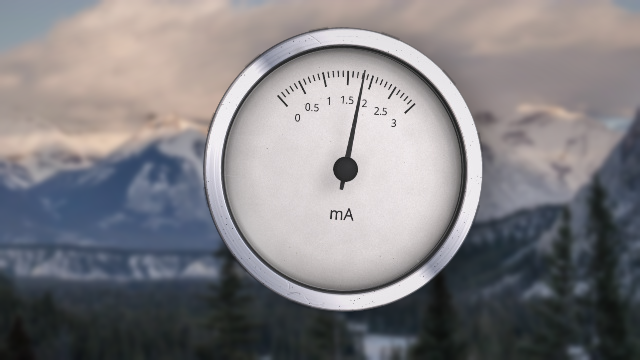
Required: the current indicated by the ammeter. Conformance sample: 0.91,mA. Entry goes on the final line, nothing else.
1.8,mA
